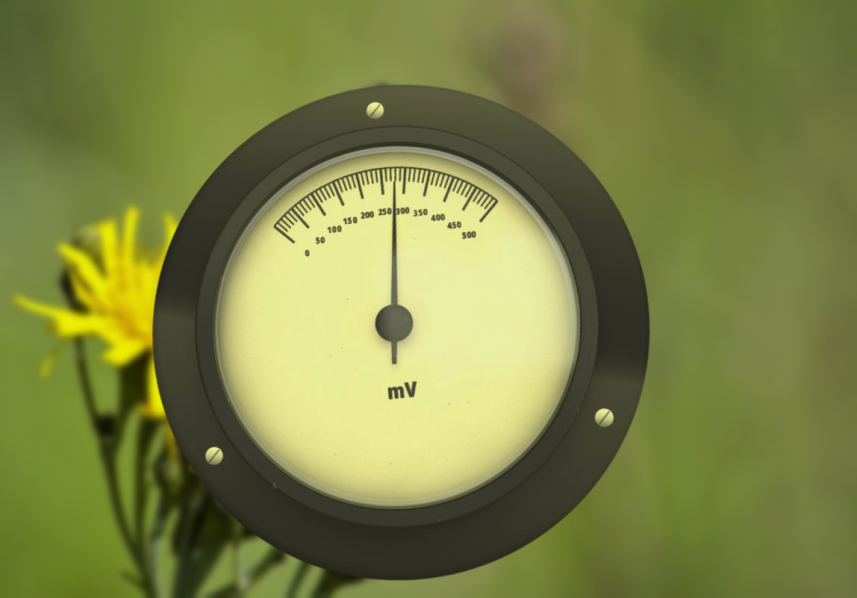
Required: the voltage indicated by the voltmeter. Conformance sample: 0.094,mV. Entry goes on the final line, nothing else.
280,mV
